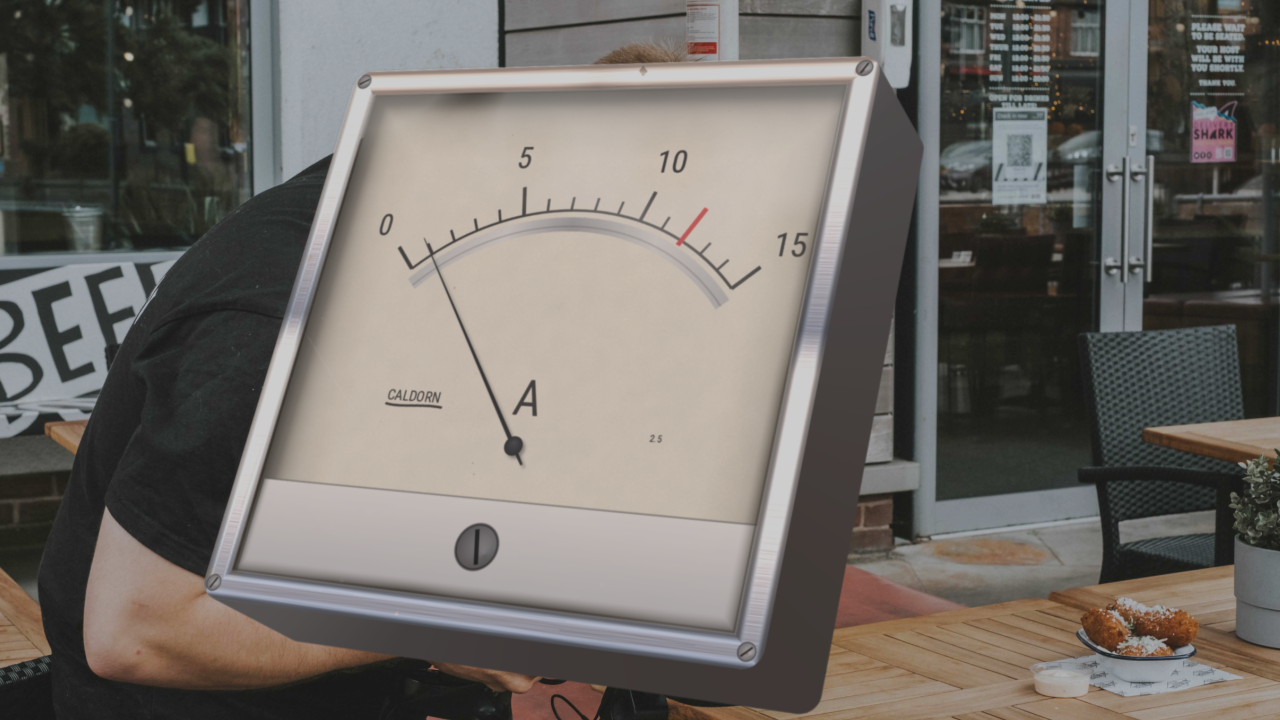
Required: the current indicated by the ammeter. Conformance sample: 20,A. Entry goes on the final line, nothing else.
1,A
